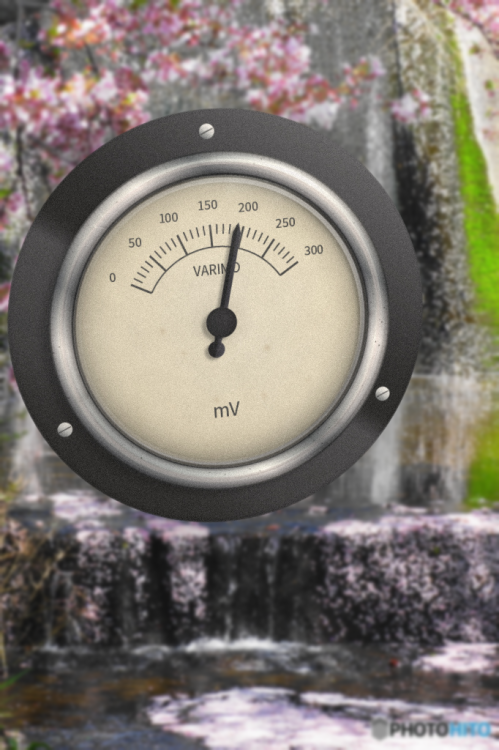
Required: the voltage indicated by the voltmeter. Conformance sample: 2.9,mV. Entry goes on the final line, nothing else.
190,mV
